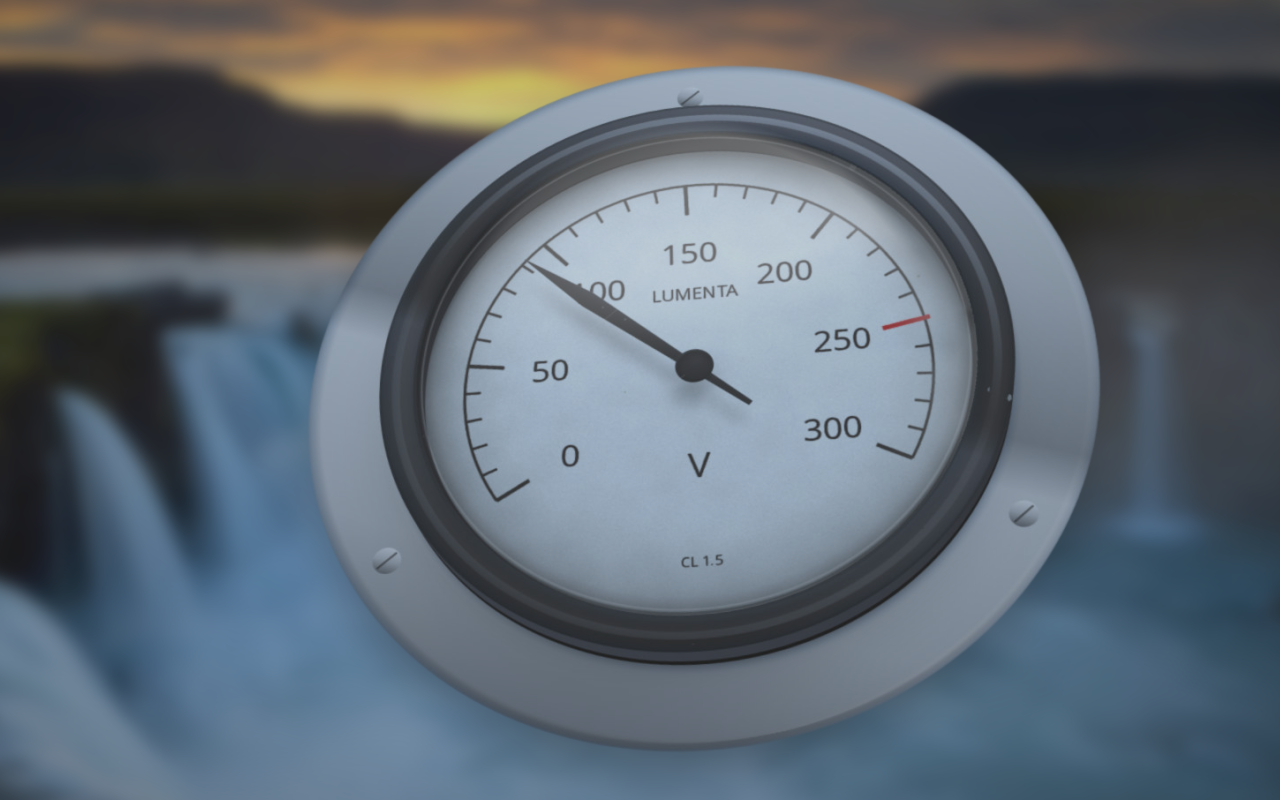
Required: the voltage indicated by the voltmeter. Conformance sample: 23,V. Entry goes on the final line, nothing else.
90,V
